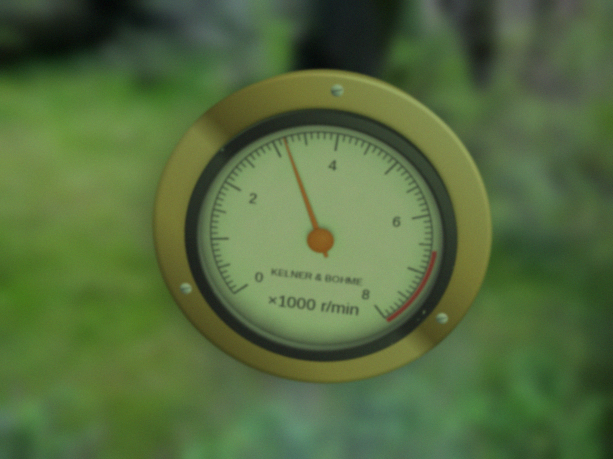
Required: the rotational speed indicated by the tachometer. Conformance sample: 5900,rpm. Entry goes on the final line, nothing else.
3200,rpm
